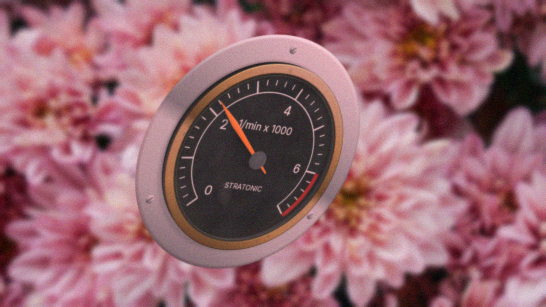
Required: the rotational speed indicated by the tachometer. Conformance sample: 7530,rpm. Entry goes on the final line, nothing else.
2200,rpm
